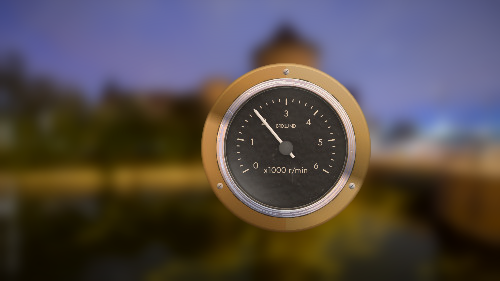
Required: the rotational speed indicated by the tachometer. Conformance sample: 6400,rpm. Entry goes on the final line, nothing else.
2000,rpm
